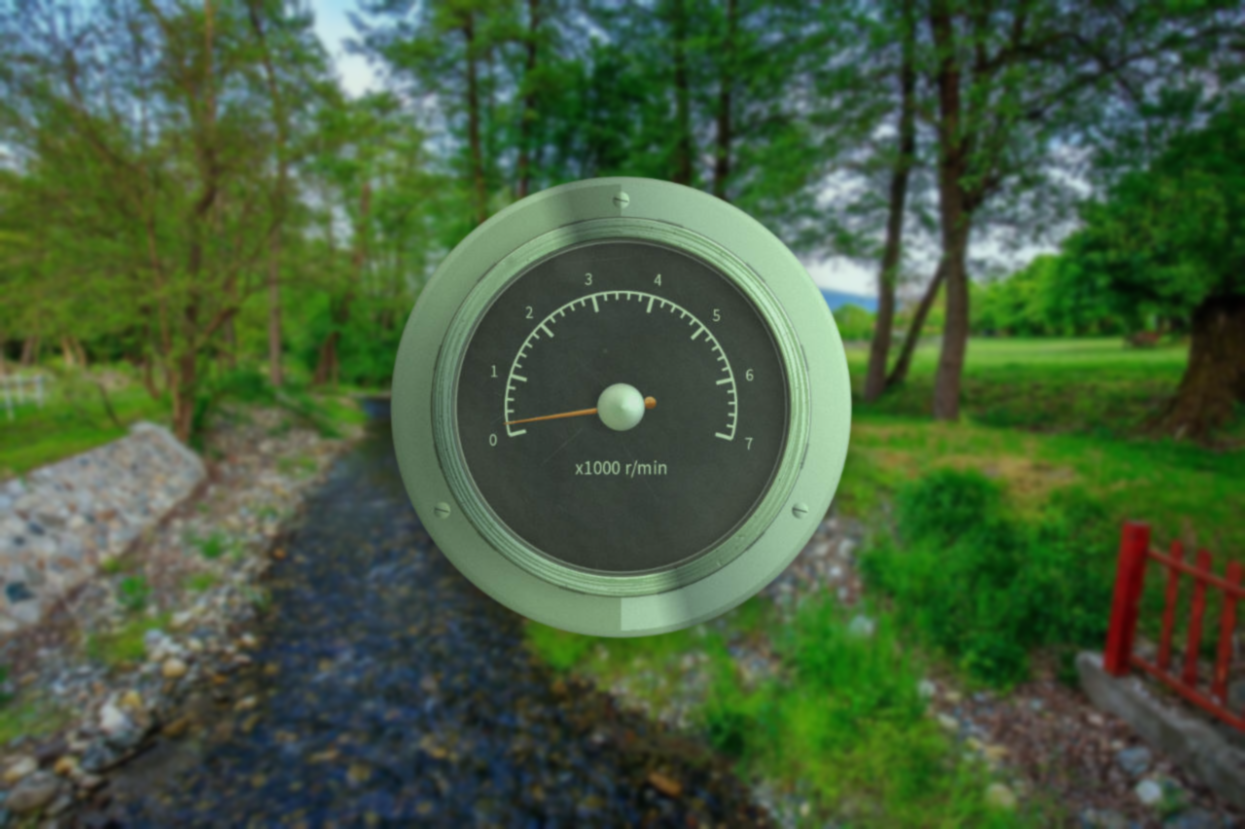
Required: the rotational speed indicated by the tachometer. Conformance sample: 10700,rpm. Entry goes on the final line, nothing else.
200,rpm
